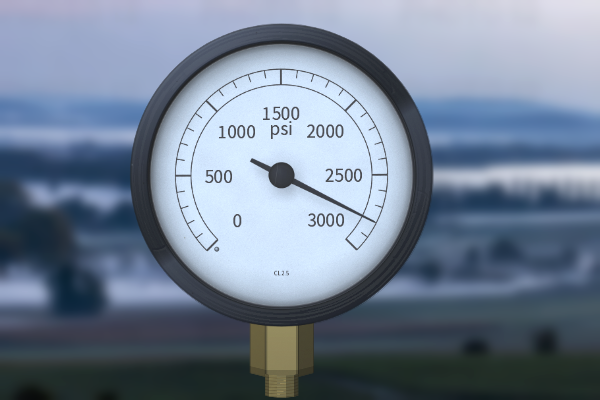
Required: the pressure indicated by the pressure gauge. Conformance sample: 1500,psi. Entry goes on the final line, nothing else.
2800,psi
